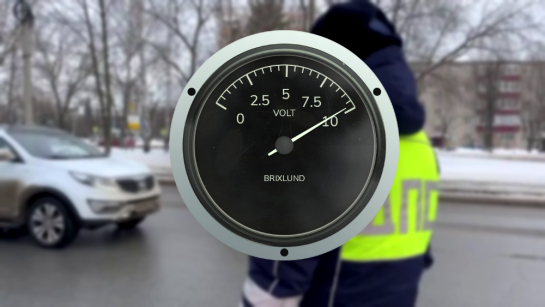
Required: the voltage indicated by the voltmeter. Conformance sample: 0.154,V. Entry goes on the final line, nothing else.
9.75,V
